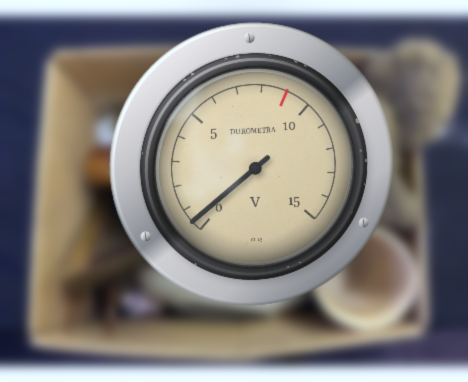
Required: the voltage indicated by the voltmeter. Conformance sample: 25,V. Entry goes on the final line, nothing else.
0.5,V
